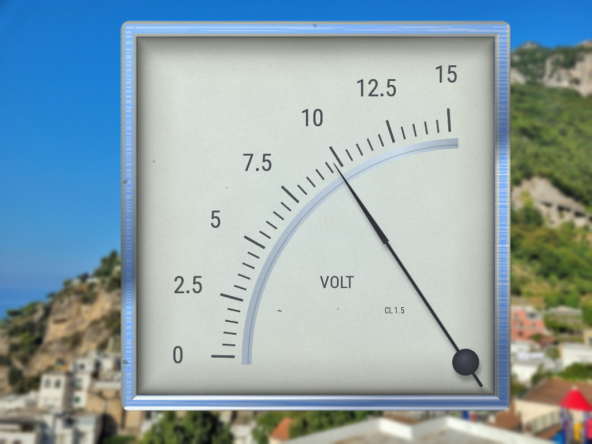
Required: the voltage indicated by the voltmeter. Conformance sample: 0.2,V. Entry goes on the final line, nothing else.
9.75,V
